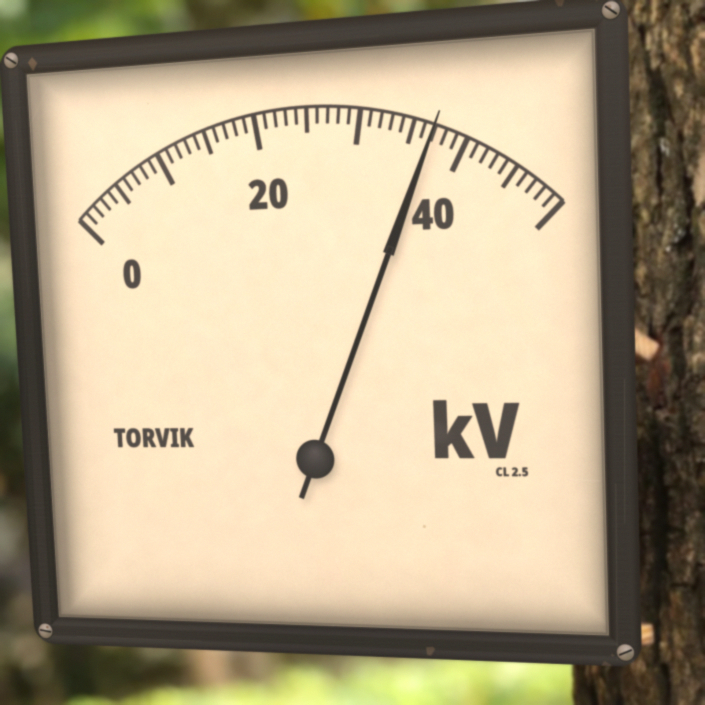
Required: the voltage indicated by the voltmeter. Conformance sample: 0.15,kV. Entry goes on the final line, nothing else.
37,kV
